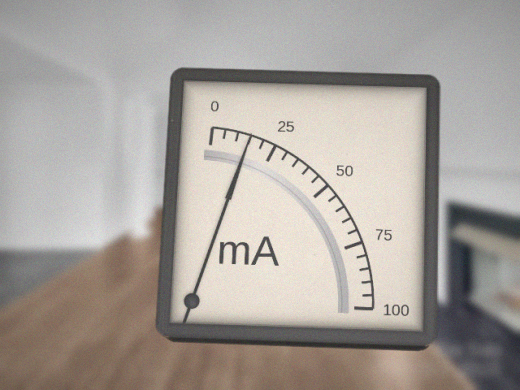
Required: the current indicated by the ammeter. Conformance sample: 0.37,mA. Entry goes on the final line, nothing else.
15,mA
